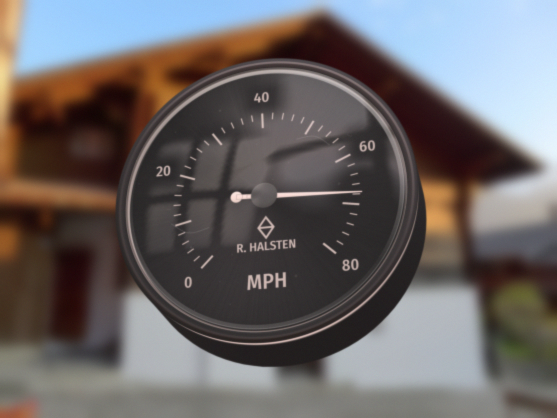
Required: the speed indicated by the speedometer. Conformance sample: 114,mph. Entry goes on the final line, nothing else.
68,mph
